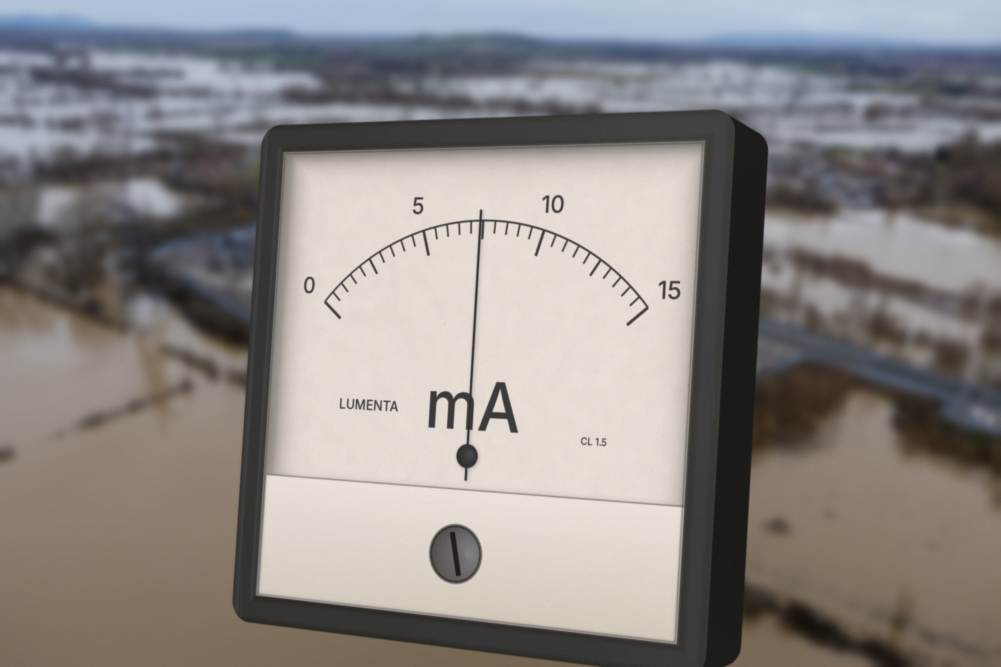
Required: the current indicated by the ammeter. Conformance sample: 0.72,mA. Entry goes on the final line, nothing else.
7.5,mA
